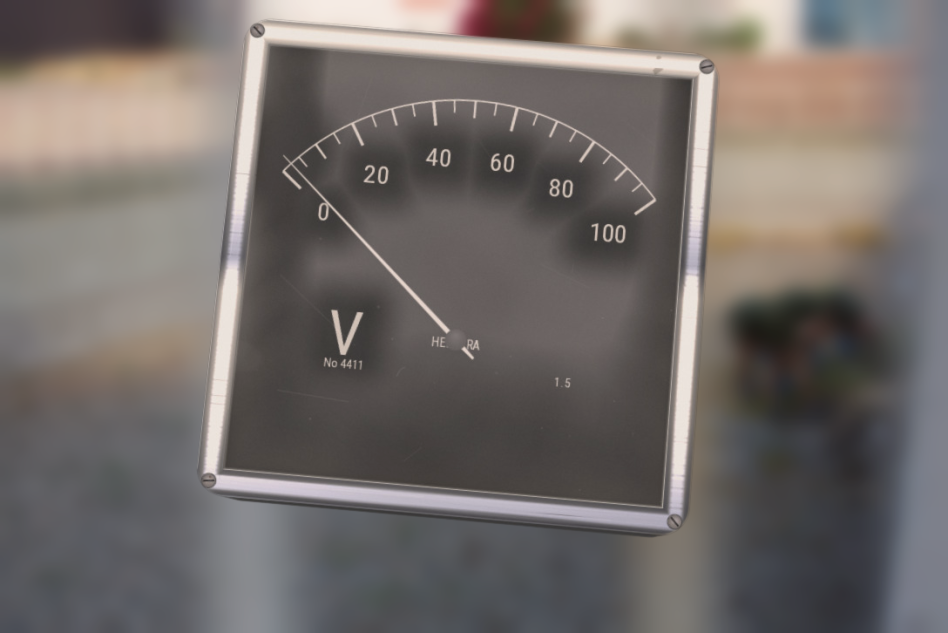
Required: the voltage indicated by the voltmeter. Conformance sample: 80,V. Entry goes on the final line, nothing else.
2.5,V
